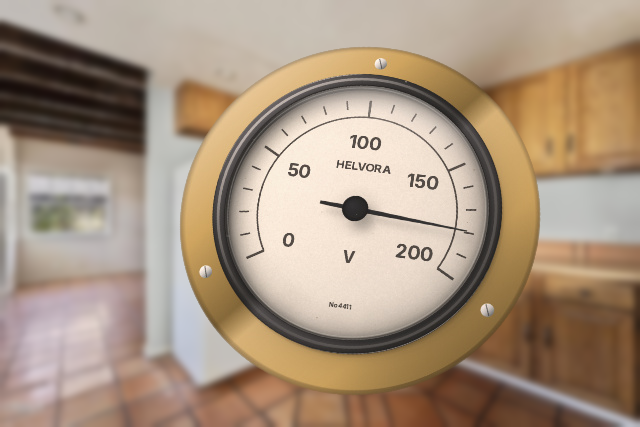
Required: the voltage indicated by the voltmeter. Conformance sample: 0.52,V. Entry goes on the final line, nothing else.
180,V
